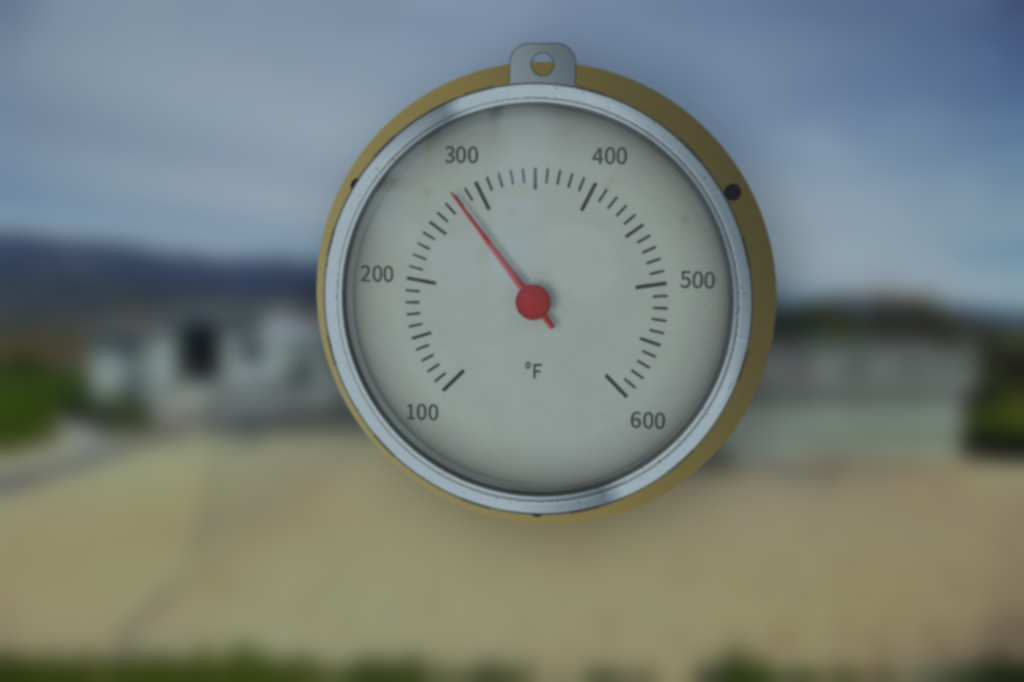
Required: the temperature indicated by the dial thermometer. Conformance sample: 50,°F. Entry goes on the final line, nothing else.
280,°F
